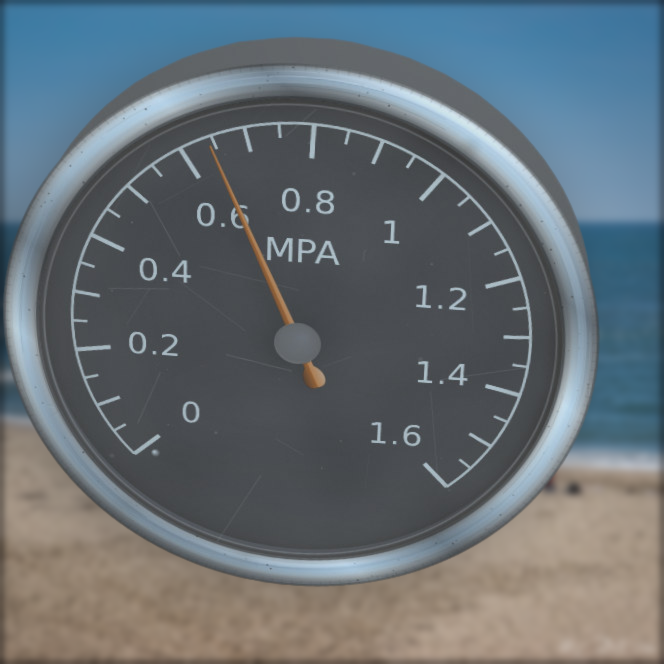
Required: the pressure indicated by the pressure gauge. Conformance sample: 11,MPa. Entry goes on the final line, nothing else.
0.65,MPa
